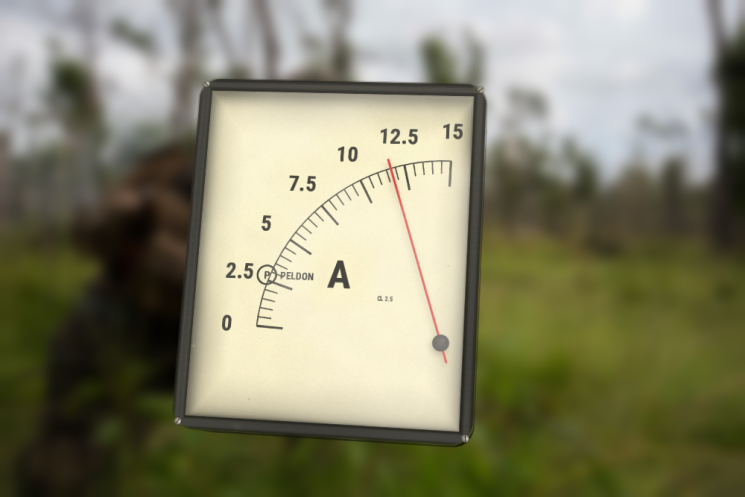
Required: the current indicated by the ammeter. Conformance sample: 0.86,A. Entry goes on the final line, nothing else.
11.75,A
